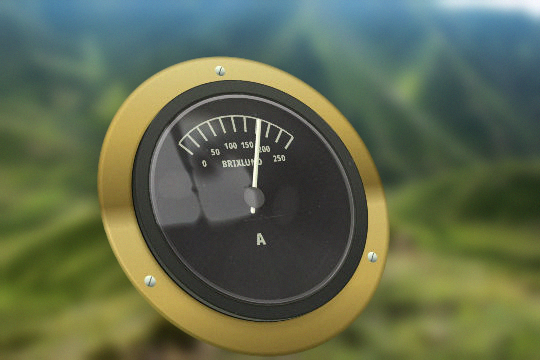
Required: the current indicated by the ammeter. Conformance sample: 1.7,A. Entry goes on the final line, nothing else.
175,A
